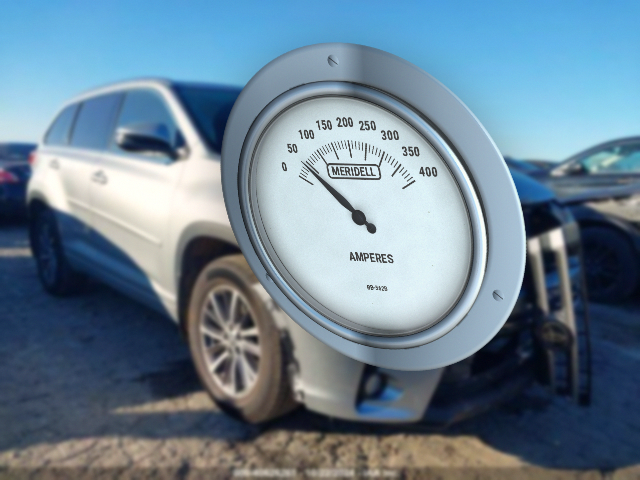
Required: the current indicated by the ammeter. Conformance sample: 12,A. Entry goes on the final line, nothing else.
50,A
